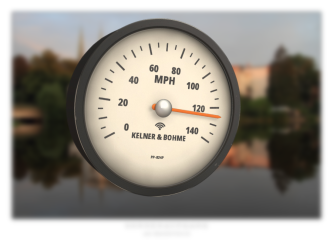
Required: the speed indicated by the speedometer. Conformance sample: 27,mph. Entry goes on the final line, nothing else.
125,mph
